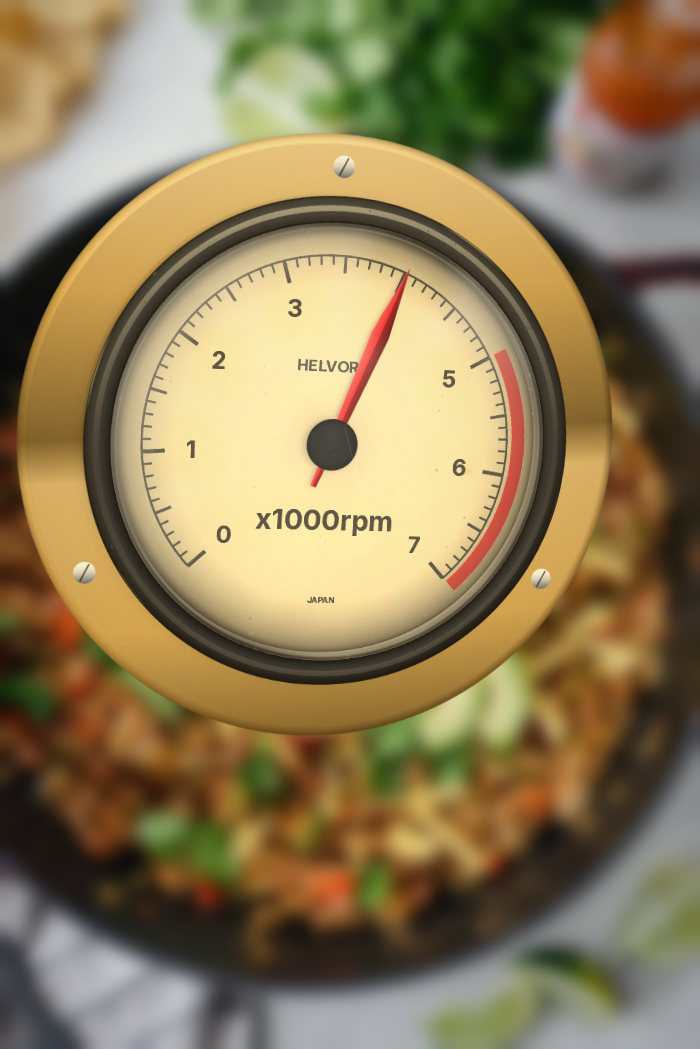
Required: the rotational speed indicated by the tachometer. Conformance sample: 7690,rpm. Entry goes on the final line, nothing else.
4000,rpm
